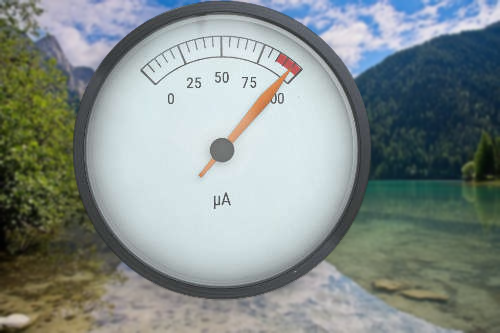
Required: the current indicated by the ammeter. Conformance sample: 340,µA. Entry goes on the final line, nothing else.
95,µA
